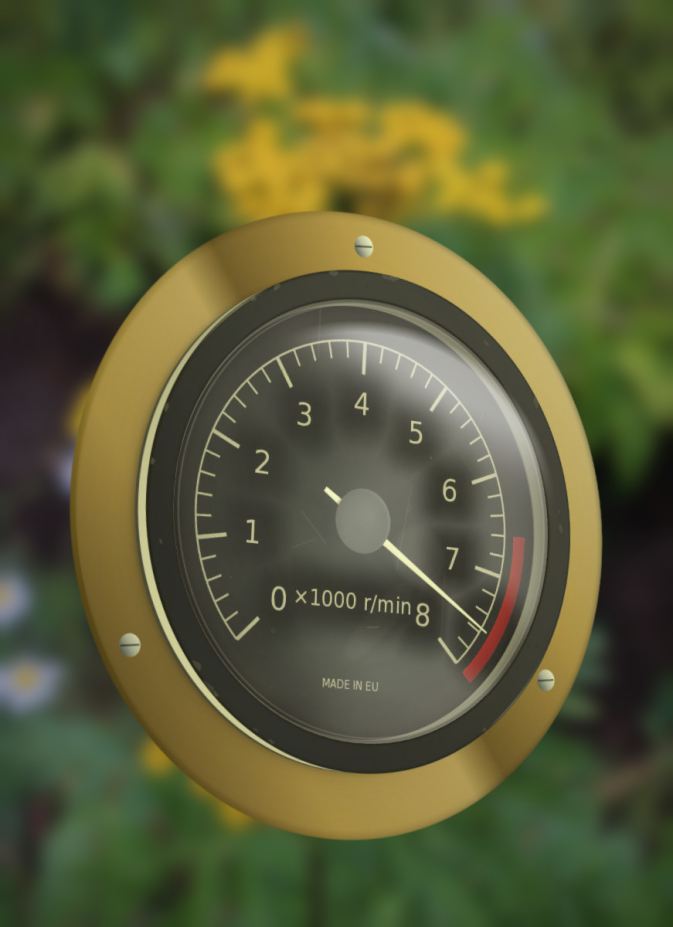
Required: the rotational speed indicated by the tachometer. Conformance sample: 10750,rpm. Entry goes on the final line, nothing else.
7600,rpm
